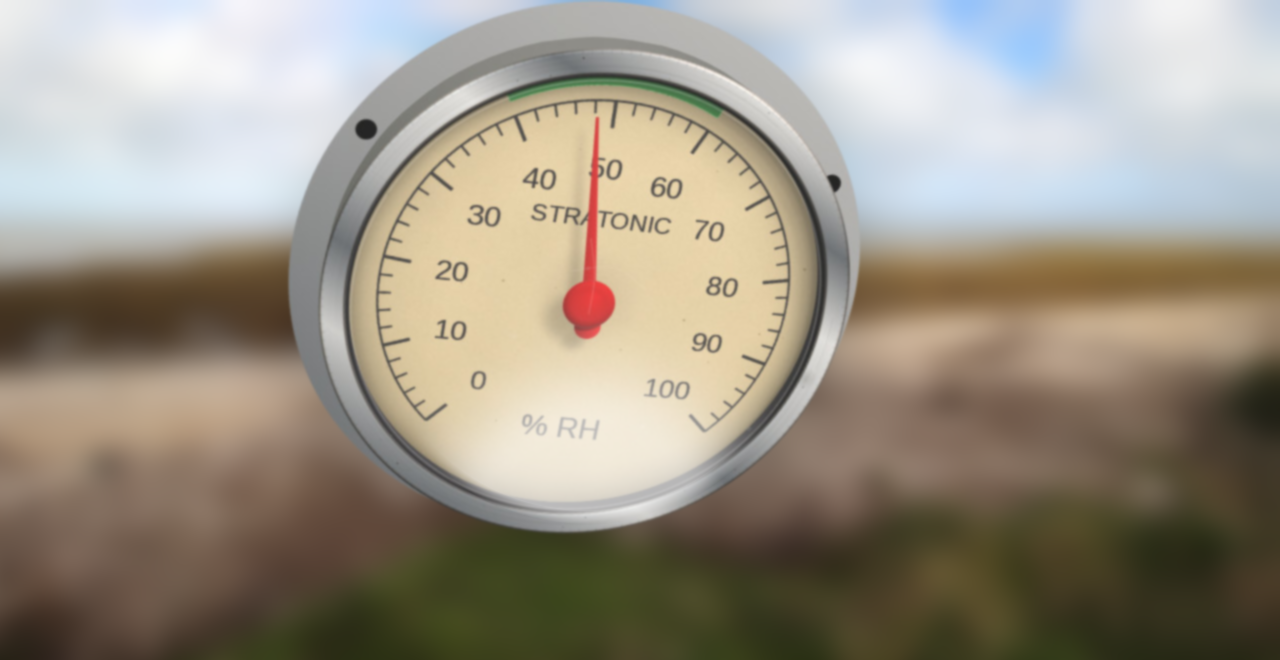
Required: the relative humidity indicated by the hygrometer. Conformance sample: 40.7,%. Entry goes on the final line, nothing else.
48,%
